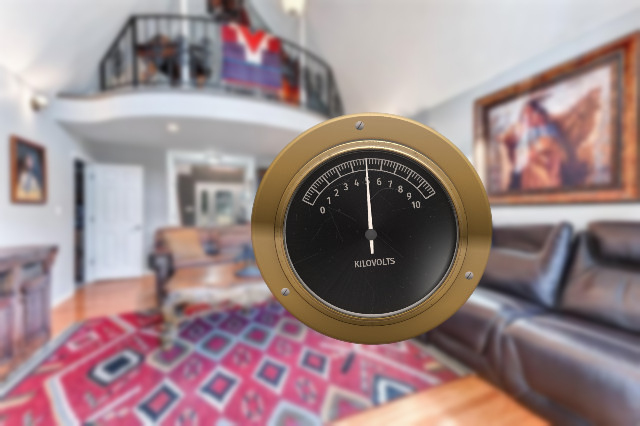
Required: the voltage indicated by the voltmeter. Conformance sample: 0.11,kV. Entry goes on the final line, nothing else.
5,kV
